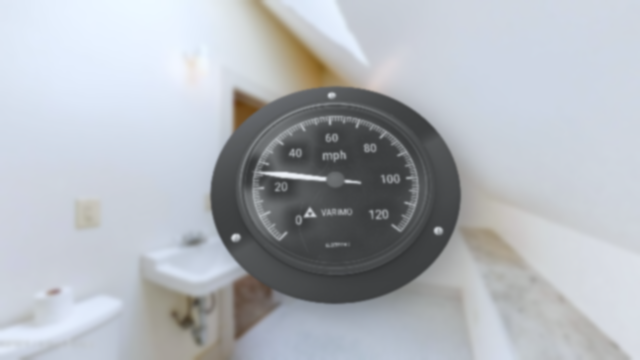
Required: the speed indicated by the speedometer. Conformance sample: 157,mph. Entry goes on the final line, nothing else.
25,mph
